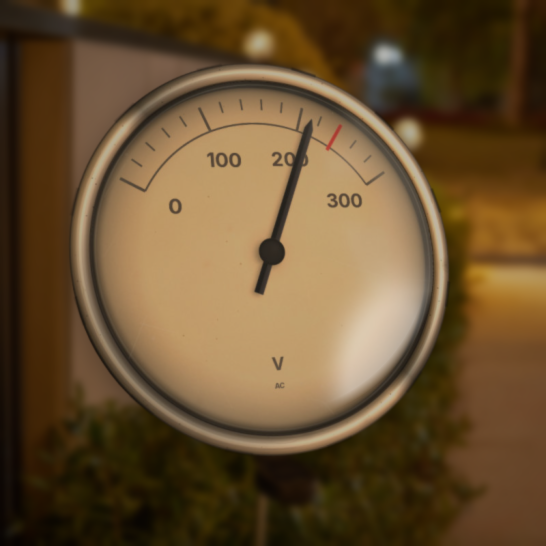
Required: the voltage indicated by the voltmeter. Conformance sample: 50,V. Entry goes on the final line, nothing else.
210,V
